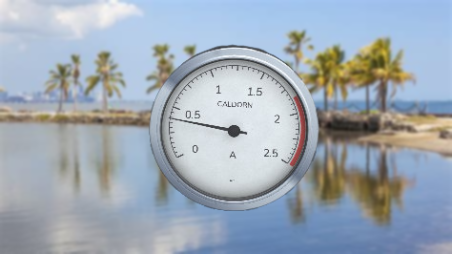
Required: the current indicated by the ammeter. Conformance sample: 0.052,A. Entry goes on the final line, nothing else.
0.4,A
